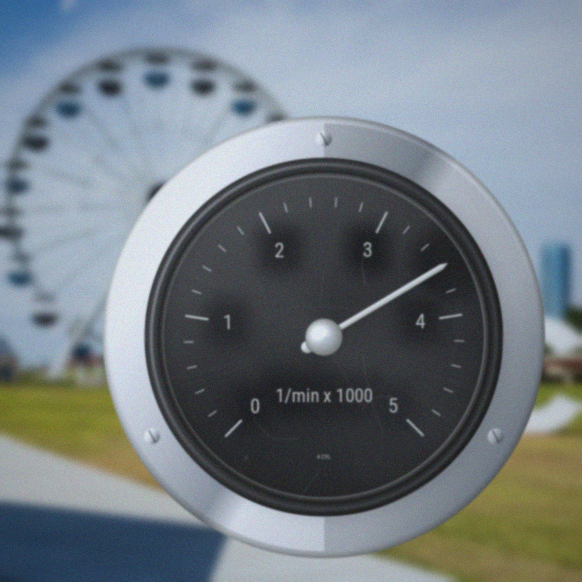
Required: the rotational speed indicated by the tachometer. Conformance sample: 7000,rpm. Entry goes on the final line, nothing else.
3600,rpm
